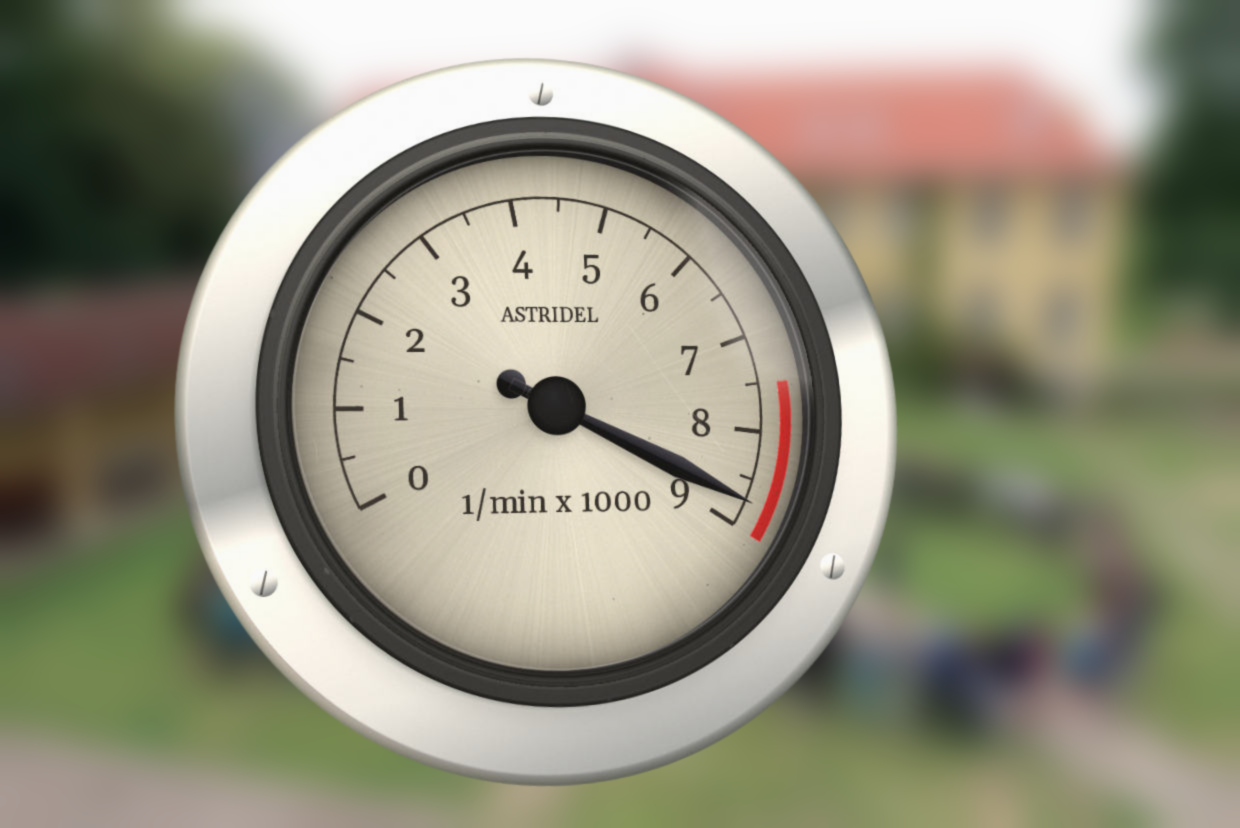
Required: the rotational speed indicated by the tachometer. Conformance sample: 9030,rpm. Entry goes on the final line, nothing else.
8750,rpm
